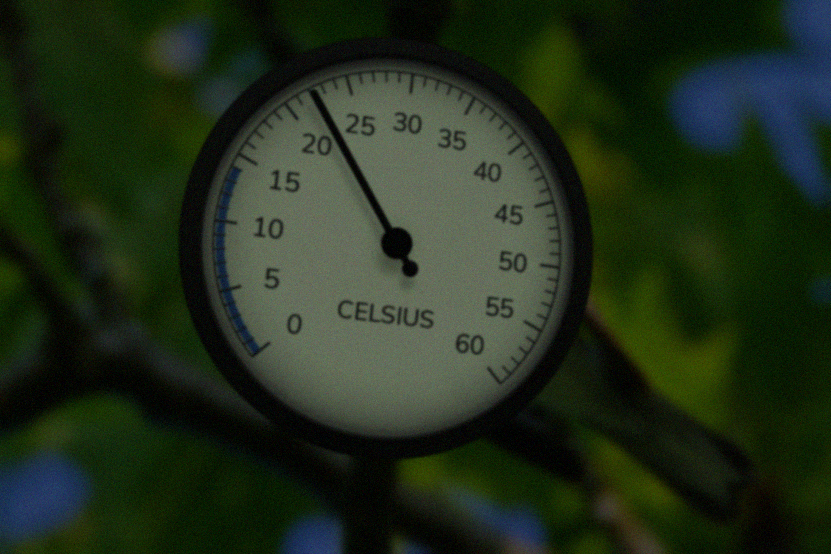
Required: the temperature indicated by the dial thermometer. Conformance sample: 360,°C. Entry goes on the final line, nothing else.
22,°C
